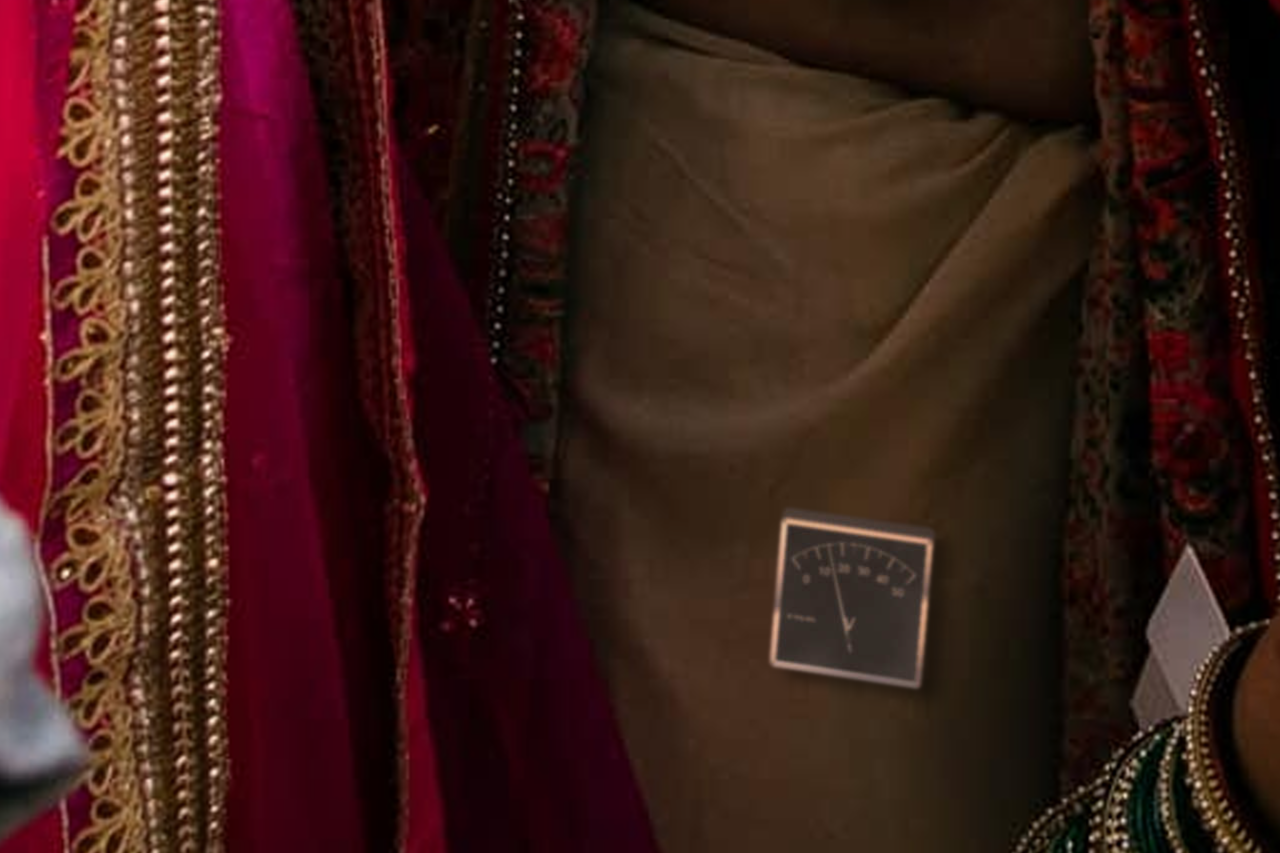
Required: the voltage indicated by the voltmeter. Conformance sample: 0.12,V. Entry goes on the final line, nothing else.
15,V
